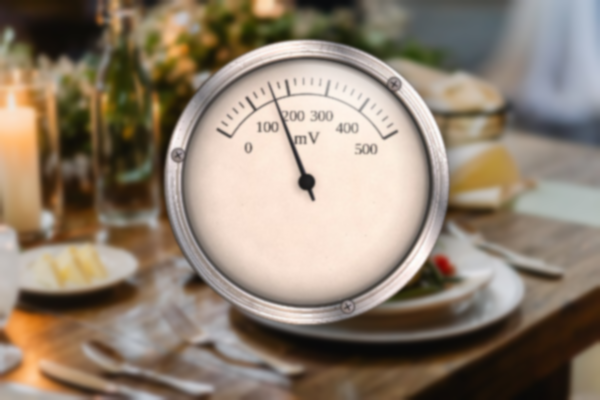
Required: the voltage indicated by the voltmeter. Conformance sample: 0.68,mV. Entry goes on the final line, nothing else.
160,mV
